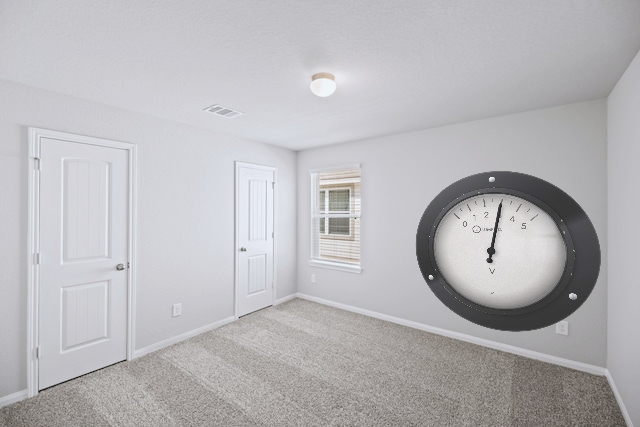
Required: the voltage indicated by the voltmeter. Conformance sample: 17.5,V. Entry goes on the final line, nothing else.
3,V
